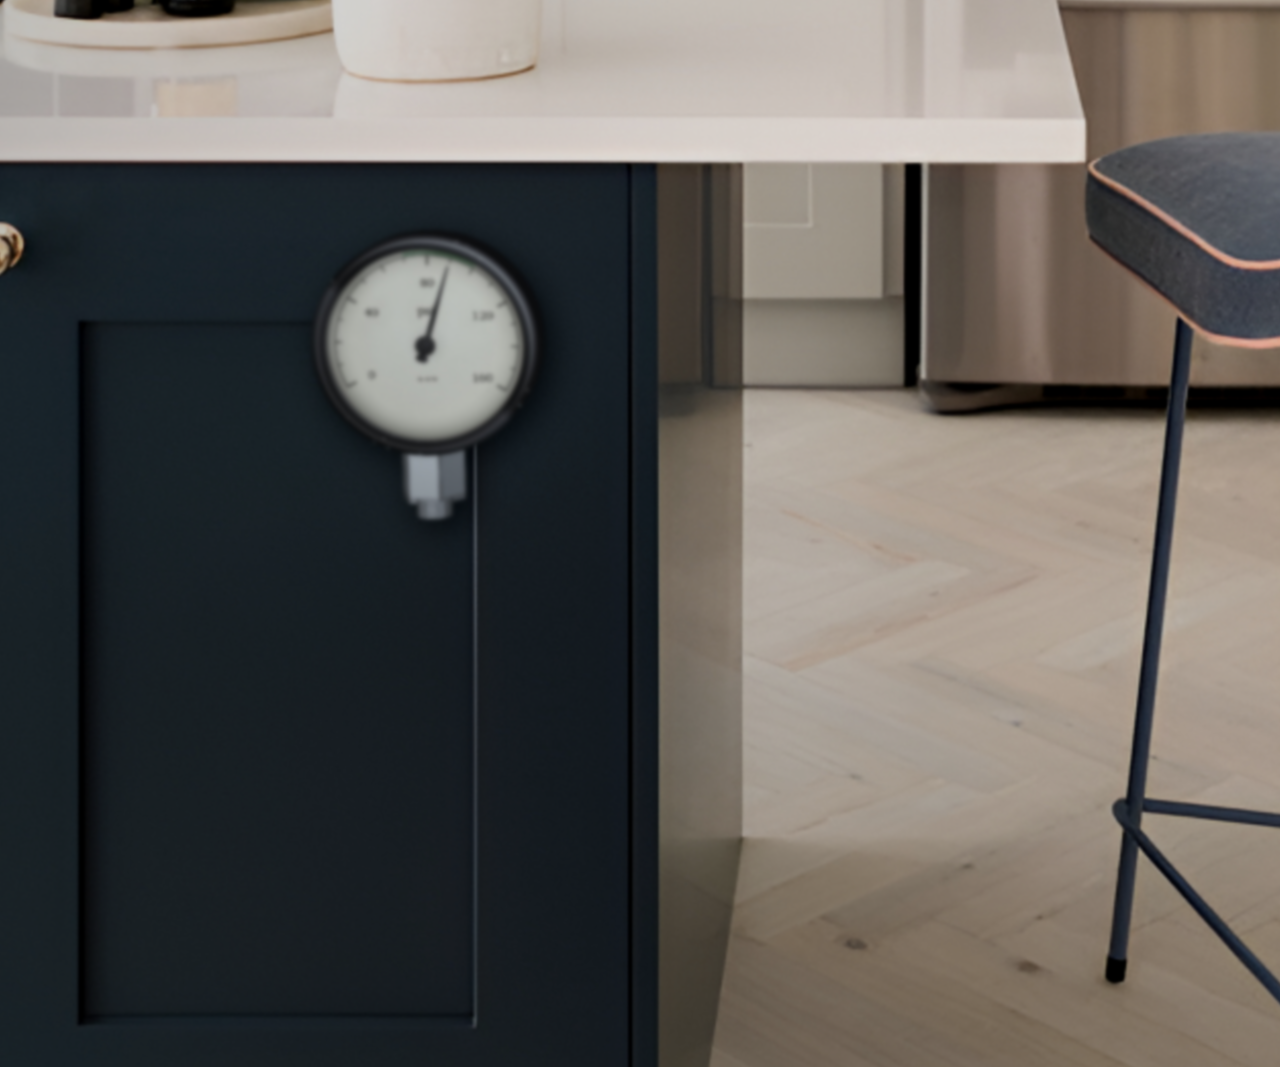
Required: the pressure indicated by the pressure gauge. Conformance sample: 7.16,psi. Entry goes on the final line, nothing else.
90,psi
